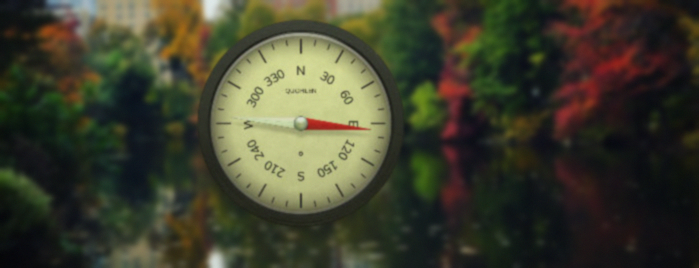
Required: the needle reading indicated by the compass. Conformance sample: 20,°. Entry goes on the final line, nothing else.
95,°
